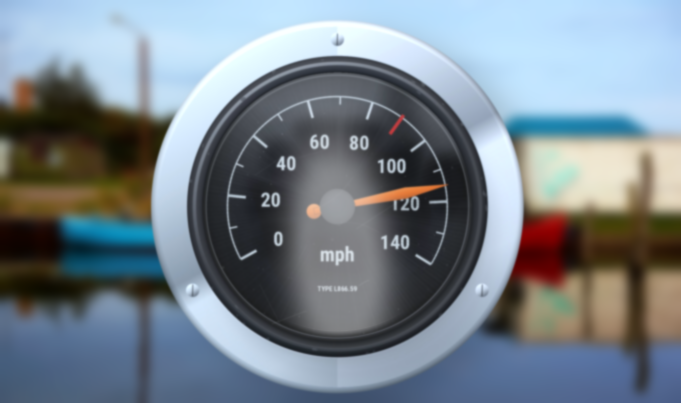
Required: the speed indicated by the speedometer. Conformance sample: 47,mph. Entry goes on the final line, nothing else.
115,mph
